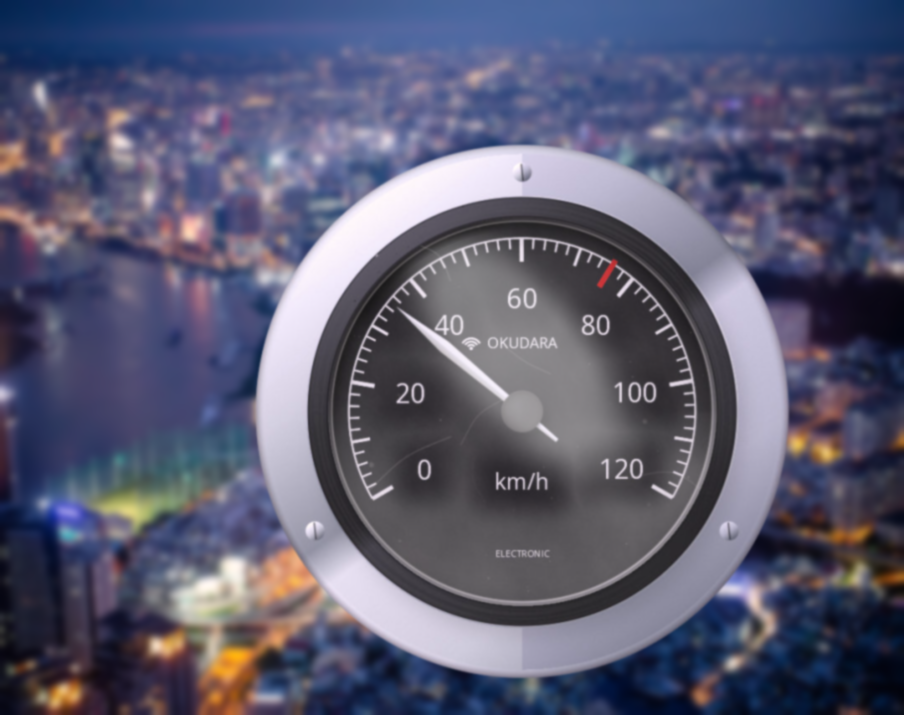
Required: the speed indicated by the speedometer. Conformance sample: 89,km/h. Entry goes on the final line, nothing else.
35,km/h
